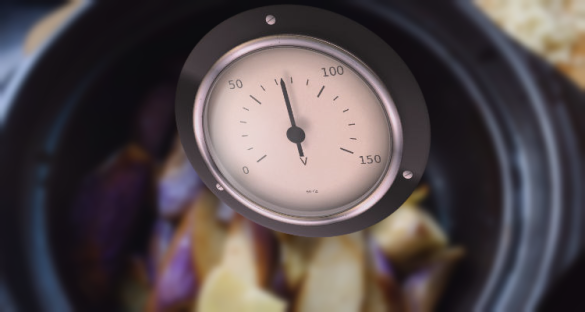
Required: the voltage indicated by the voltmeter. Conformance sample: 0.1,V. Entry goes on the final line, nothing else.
75,V
